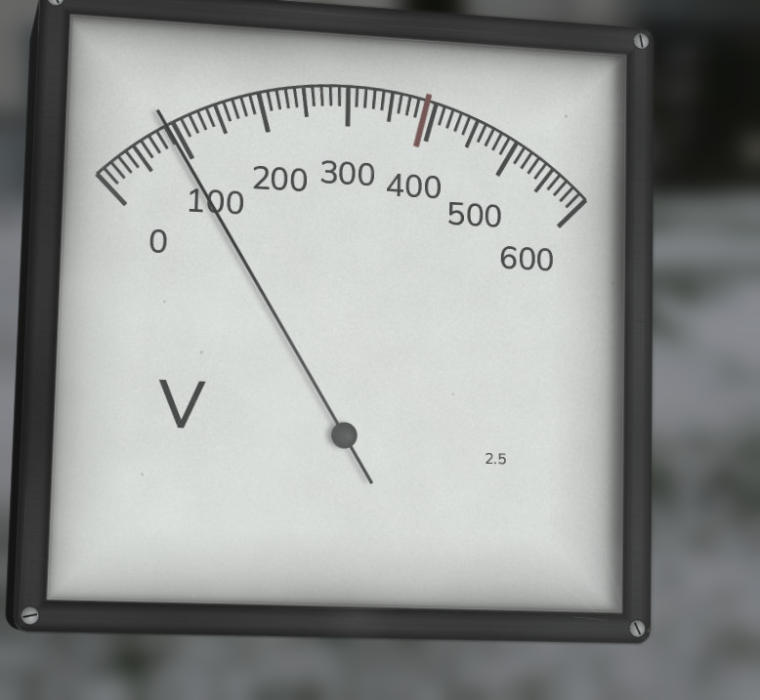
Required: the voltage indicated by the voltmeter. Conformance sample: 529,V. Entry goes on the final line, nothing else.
90,V
